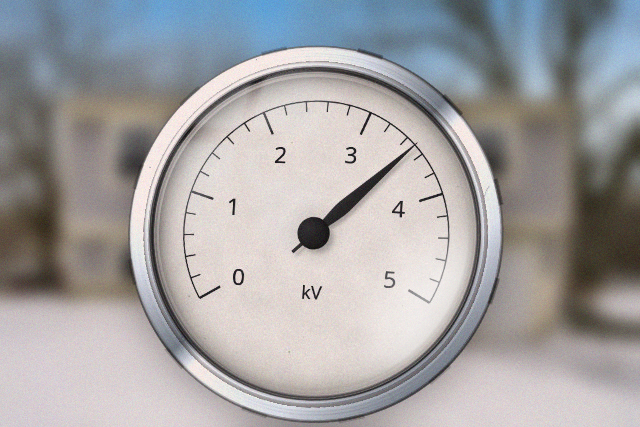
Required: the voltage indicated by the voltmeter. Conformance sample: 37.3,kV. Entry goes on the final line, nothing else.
3.5,kV
